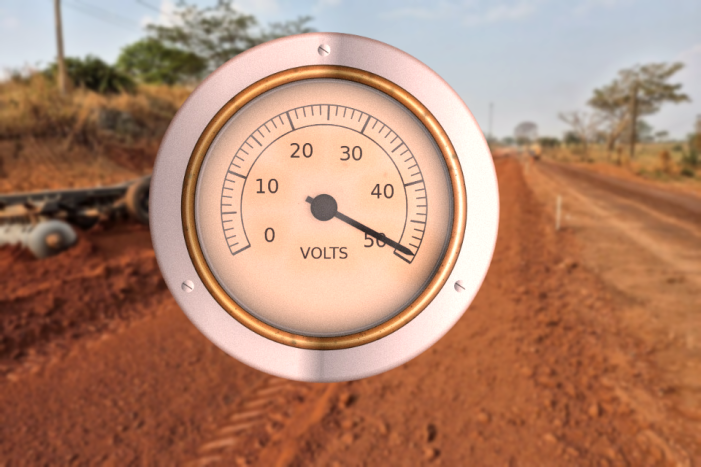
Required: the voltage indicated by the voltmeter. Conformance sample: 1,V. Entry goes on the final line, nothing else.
49,V
